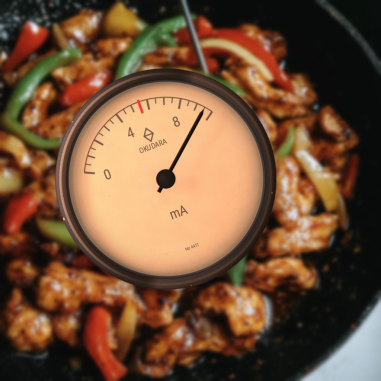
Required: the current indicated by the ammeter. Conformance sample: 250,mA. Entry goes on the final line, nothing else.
9.5,mA
